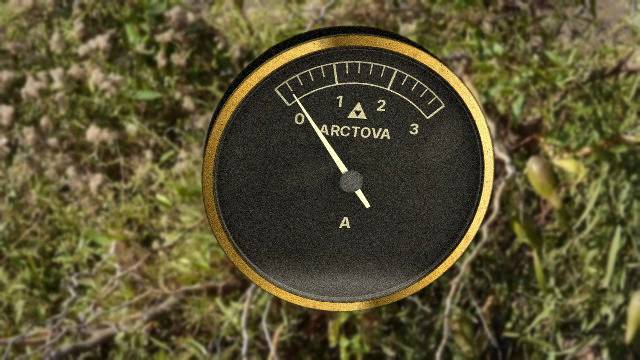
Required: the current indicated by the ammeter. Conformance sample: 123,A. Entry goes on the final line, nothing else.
0.2,A
